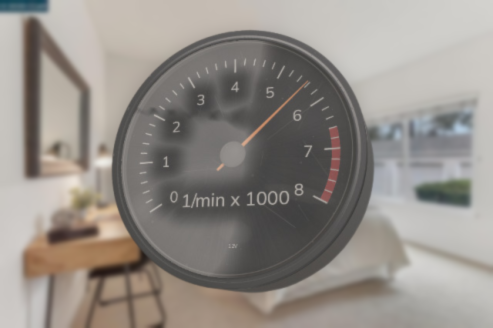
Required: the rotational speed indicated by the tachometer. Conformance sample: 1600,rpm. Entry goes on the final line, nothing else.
5600,rpm
